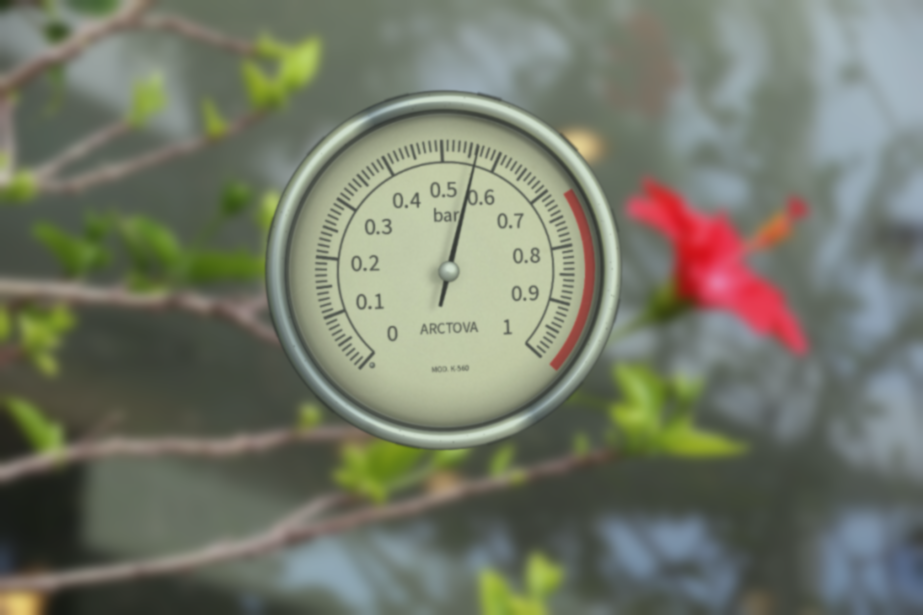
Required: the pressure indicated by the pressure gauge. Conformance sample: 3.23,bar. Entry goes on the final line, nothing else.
0.56,bar
